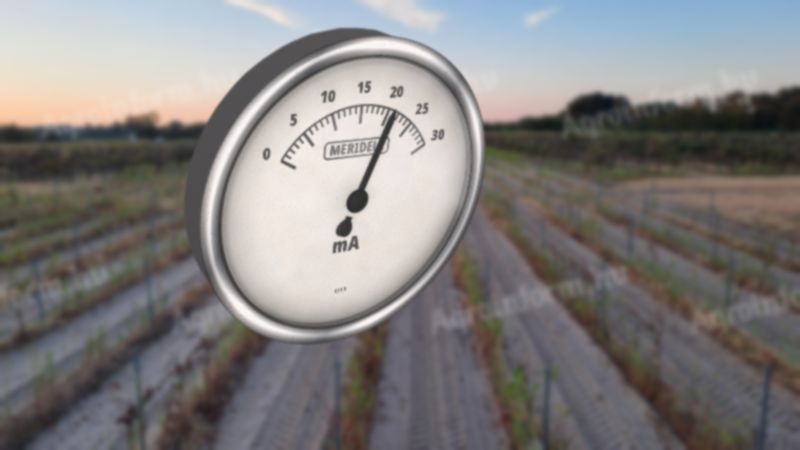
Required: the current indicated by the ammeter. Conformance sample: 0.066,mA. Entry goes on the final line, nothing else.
20,mA
